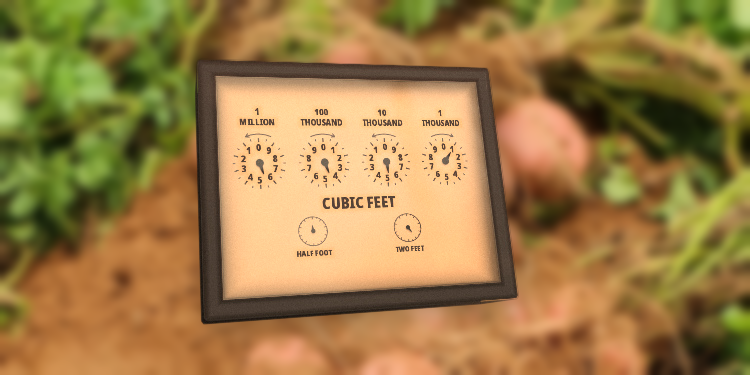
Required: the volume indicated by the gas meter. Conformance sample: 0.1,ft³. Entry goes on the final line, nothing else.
545100,ft³
